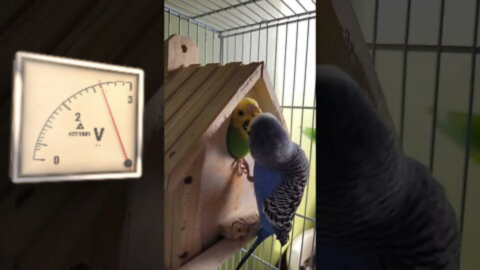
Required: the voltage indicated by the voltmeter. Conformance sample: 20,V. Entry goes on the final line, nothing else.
2.6,V
